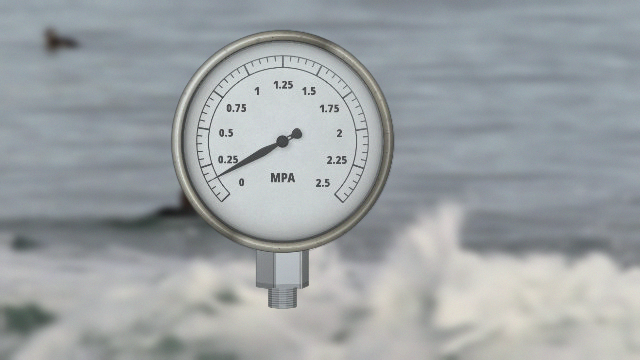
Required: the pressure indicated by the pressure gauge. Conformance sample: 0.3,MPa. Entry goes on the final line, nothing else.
0.15,MPa
